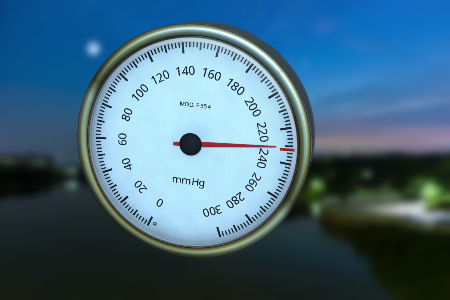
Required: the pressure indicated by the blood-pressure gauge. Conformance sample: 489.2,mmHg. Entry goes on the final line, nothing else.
230,mmHg
